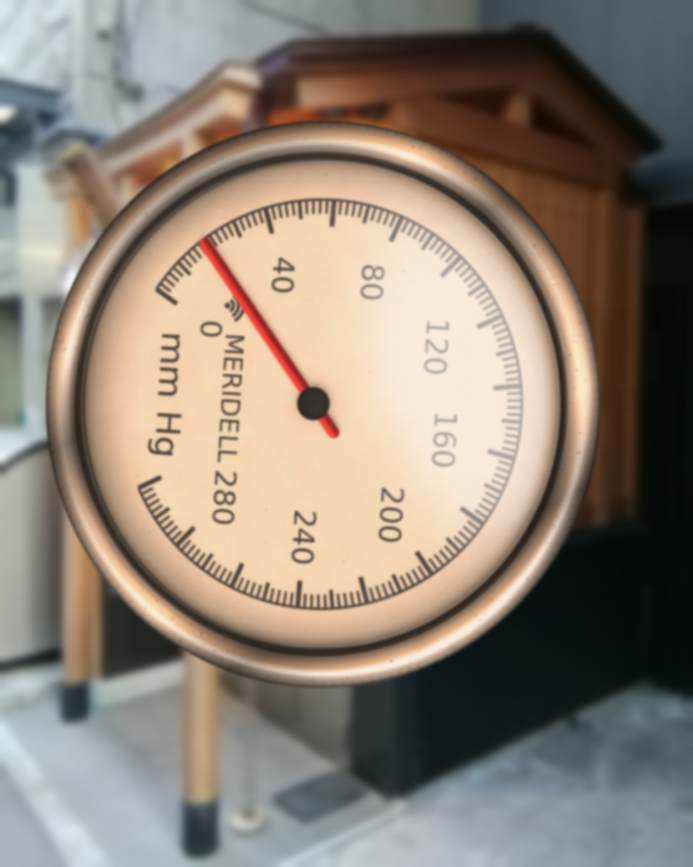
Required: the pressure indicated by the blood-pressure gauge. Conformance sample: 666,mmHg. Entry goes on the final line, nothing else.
20,mmHg
